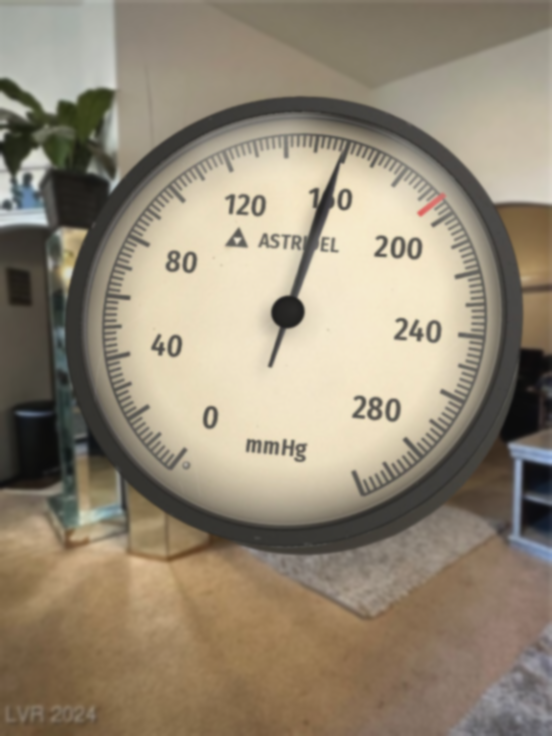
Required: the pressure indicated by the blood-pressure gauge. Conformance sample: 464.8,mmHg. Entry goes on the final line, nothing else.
160,mmHg
